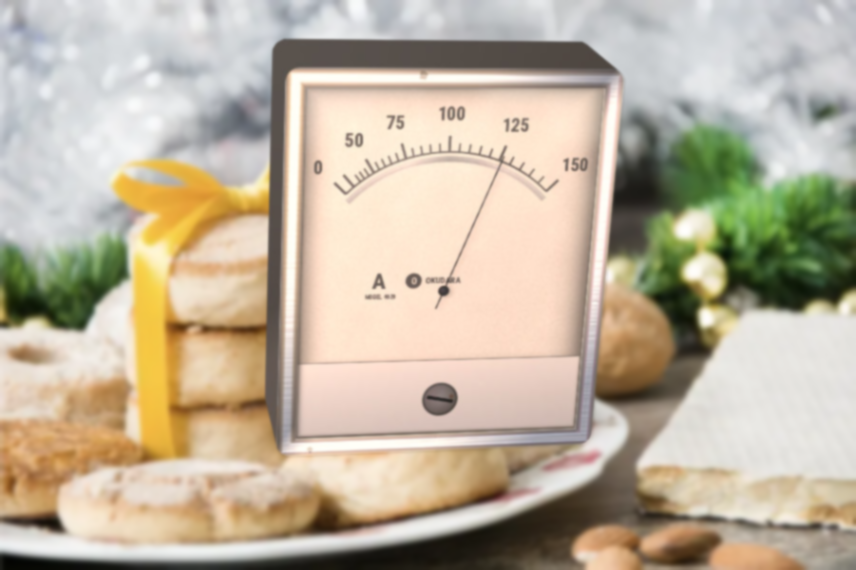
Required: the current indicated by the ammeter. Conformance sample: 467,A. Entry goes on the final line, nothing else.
125,A
